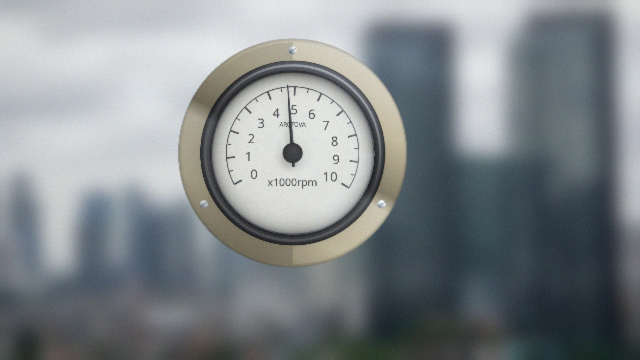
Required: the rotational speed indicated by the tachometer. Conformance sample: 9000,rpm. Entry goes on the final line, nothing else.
4750,rpm
